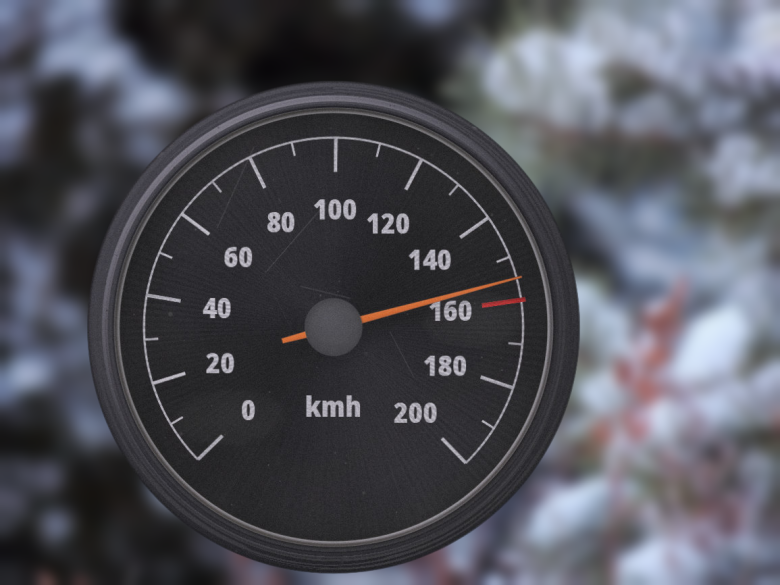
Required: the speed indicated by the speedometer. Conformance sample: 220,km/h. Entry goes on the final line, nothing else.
155,km/h
